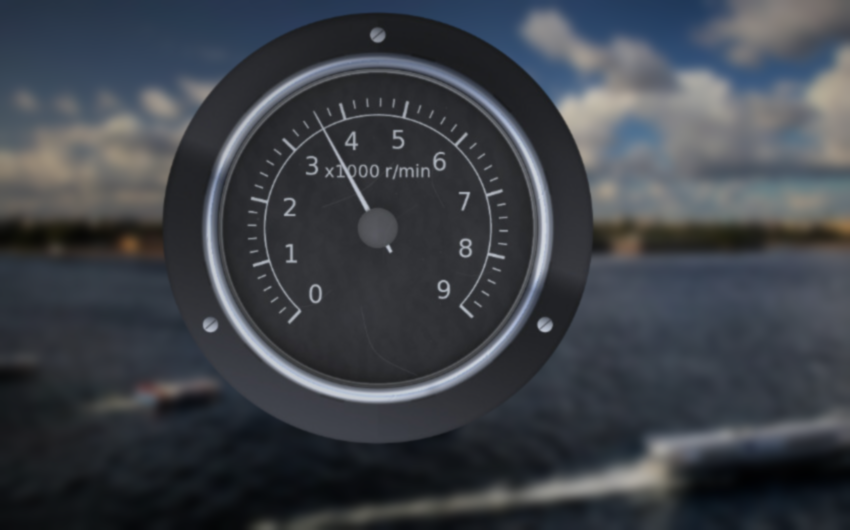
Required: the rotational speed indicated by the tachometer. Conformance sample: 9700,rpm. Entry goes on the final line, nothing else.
3600,rpm
